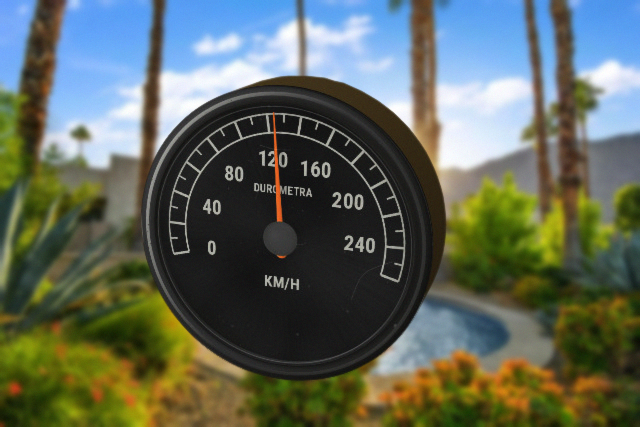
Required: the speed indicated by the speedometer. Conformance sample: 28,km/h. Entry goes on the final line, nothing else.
125,km/h
